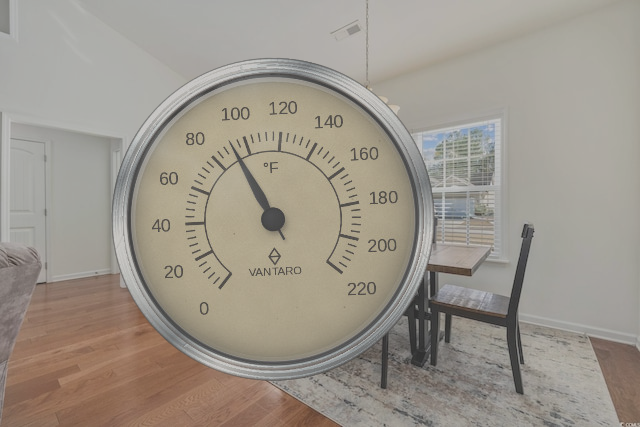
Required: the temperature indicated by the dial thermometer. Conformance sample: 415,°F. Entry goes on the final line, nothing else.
92,°F
